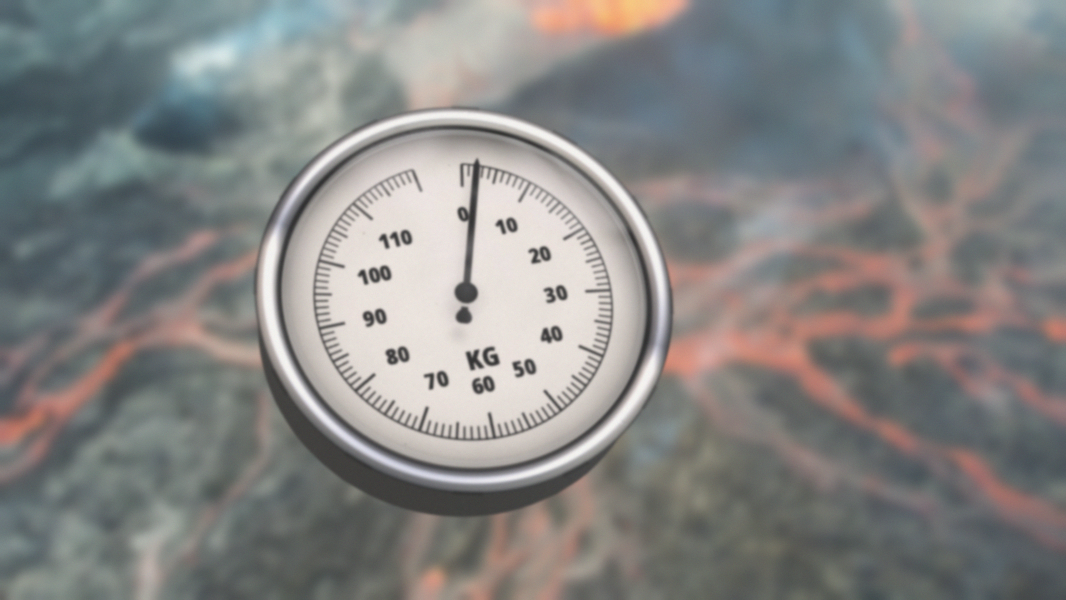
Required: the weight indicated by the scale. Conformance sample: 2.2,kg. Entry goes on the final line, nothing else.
2,kg
